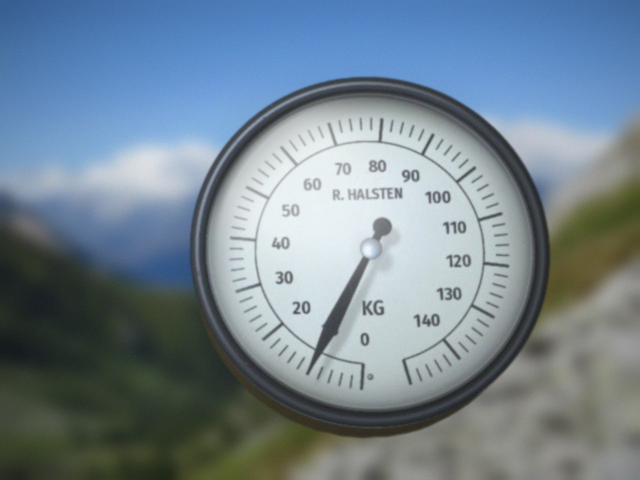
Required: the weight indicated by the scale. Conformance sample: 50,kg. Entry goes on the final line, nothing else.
10,kg
